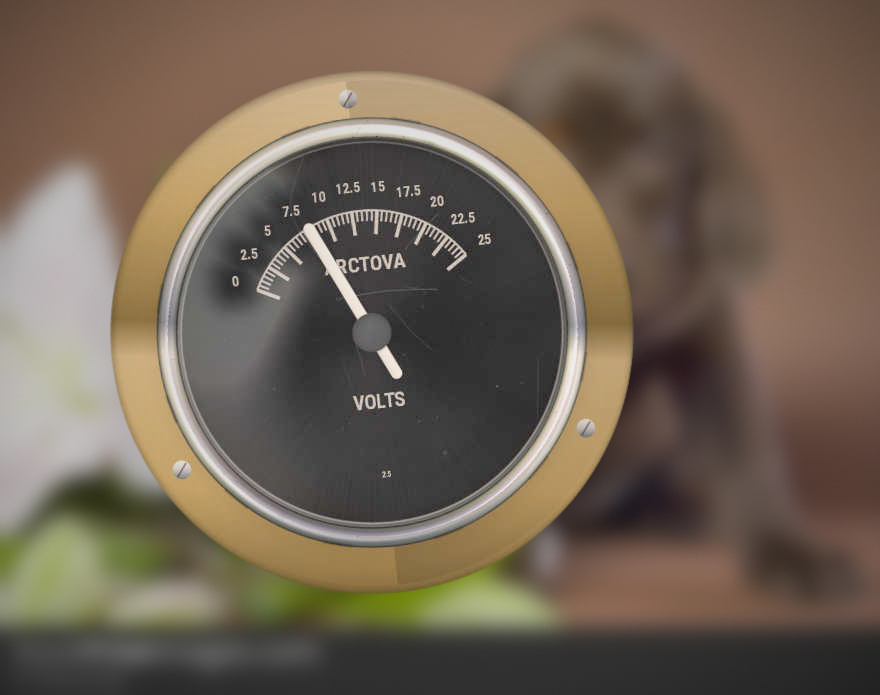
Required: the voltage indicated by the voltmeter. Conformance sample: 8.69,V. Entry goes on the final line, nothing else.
8,V
